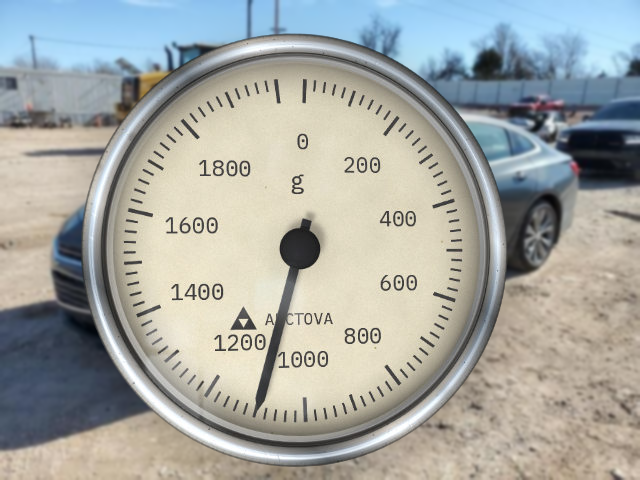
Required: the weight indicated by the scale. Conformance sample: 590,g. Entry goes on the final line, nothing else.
1100,g
